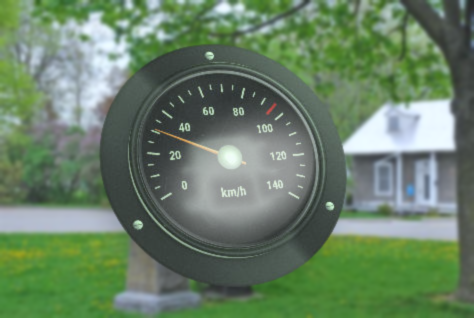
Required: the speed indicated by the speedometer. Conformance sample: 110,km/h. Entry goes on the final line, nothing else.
30,km/h
